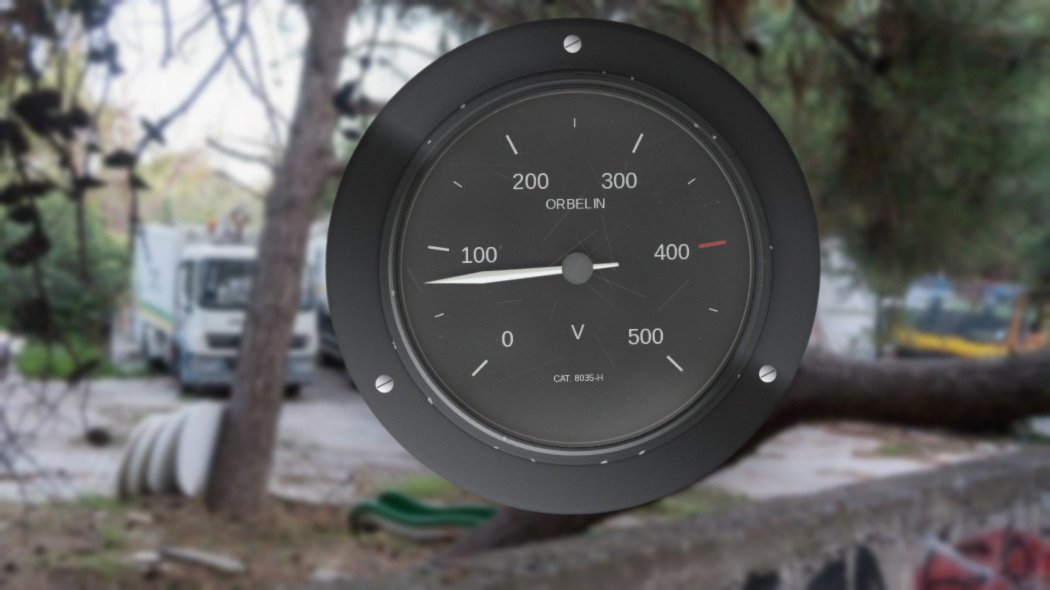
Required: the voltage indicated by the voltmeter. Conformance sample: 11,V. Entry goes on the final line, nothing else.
75,V
